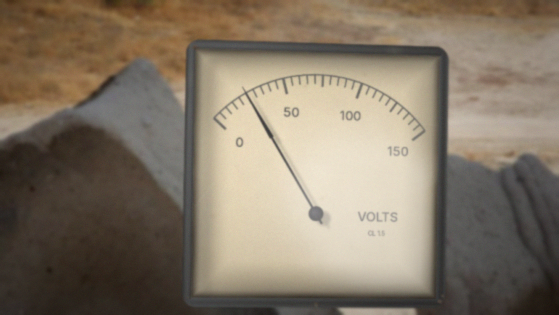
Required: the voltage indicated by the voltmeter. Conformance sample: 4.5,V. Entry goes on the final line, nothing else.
25,V
